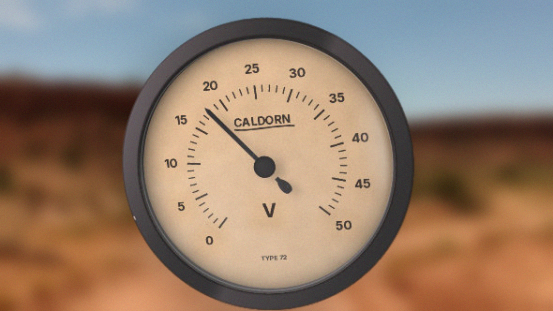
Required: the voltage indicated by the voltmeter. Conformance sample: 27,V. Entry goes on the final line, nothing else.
18,V
